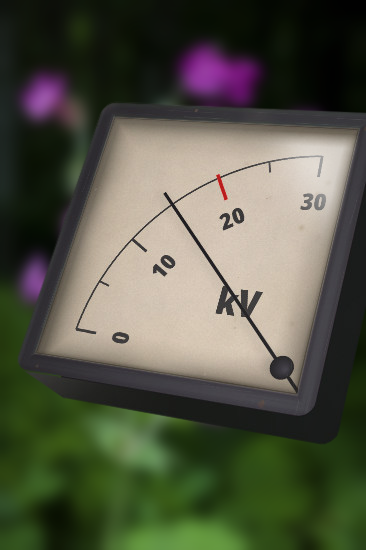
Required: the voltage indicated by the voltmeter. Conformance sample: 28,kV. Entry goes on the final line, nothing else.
15,kV
